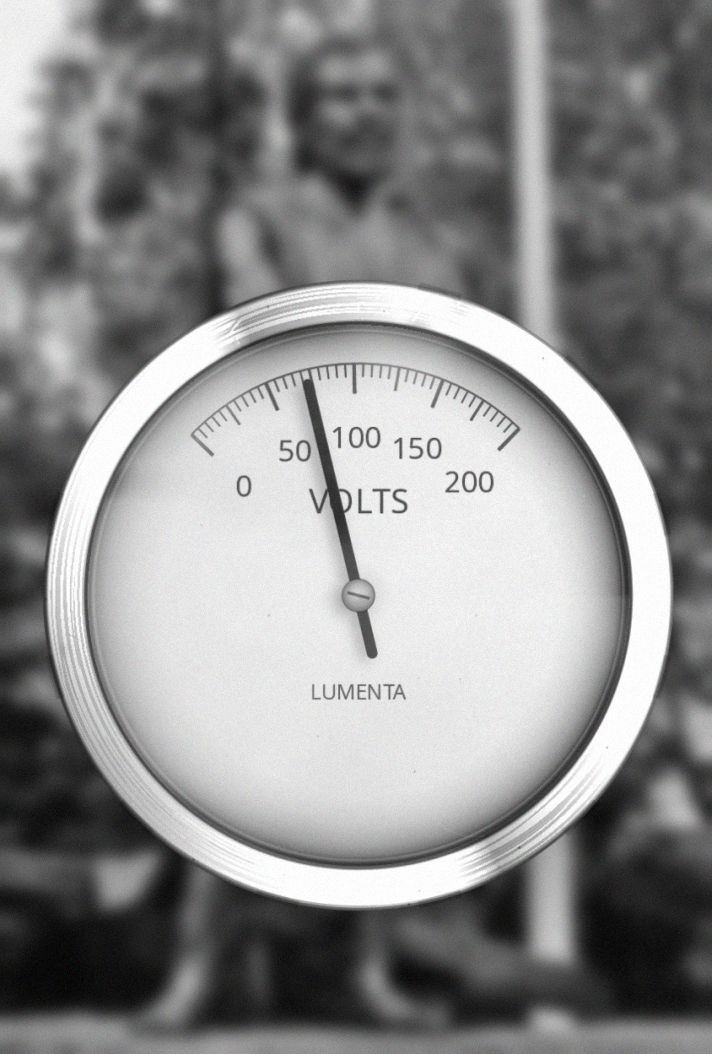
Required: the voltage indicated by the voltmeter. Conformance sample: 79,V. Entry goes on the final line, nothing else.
72.5,V
